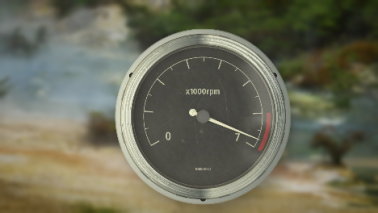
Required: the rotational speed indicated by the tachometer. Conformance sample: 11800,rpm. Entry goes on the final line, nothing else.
6750,rpm
